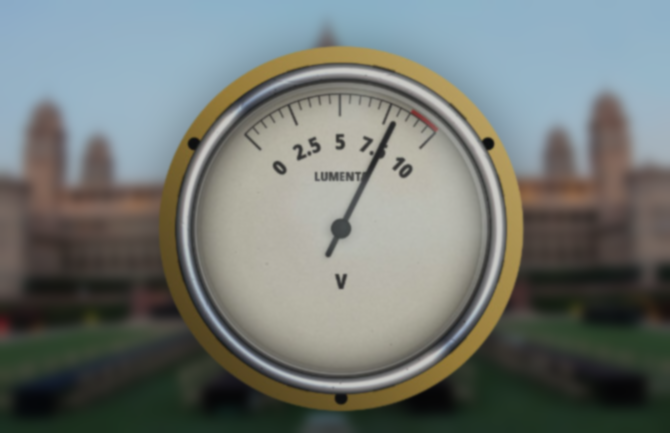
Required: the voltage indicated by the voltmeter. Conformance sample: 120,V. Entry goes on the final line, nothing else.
8,V
